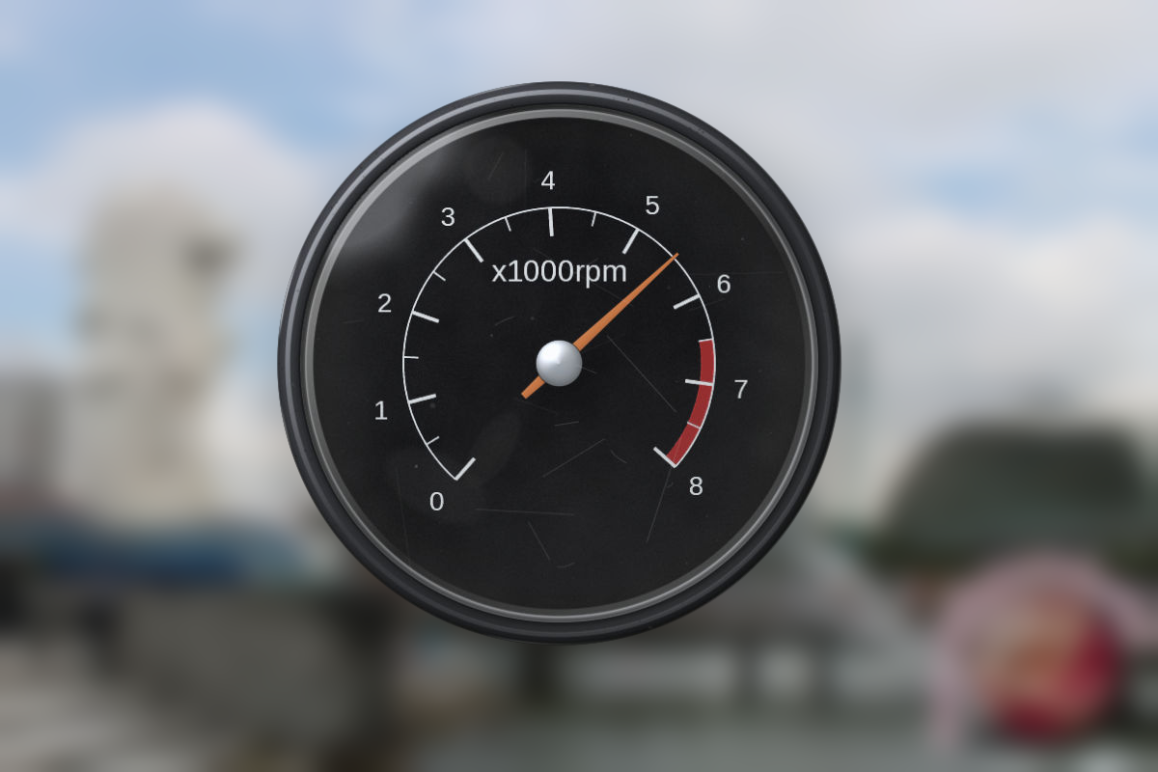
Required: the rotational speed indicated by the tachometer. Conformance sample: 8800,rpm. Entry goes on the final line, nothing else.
5500,rpm
